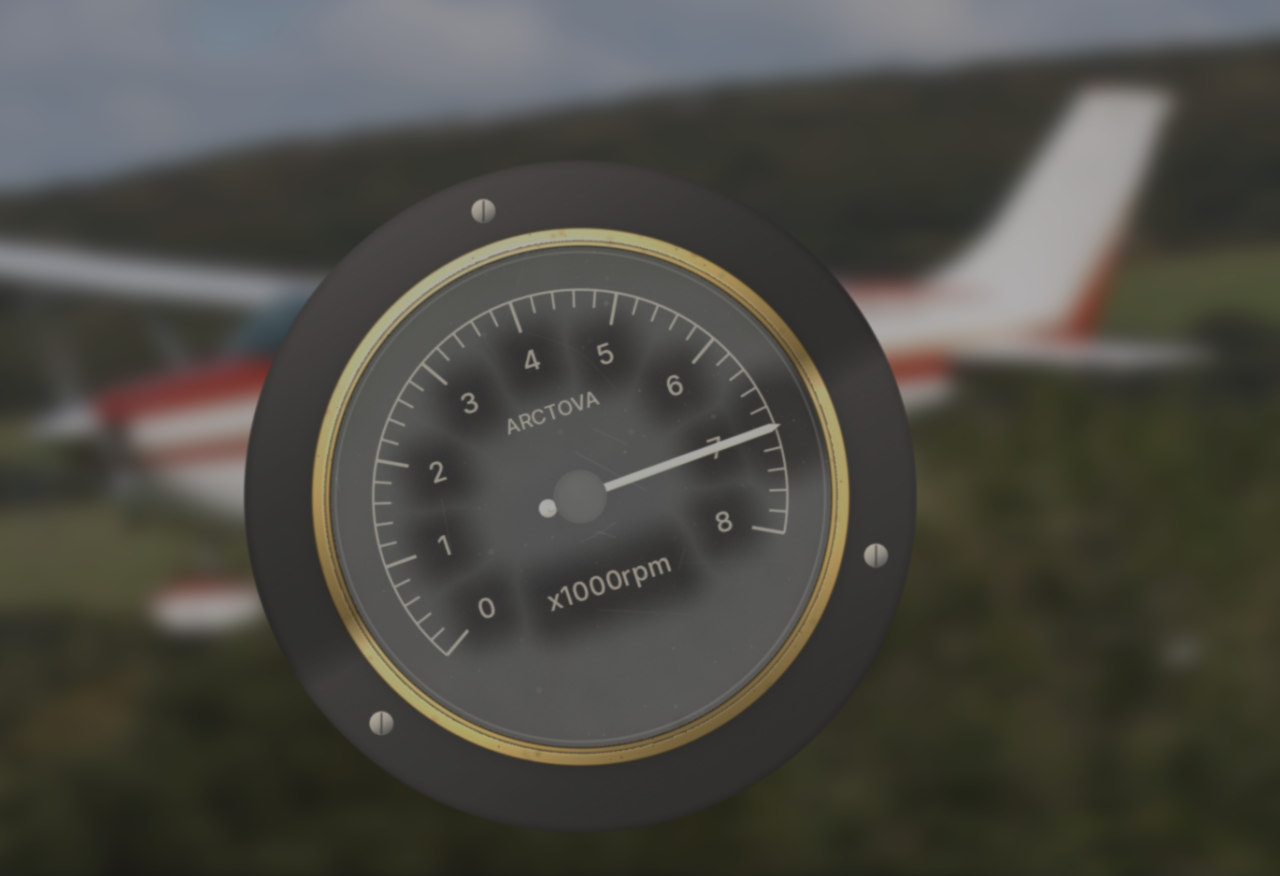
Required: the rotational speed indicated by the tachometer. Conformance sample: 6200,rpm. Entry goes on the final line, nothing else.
7000,rpm
